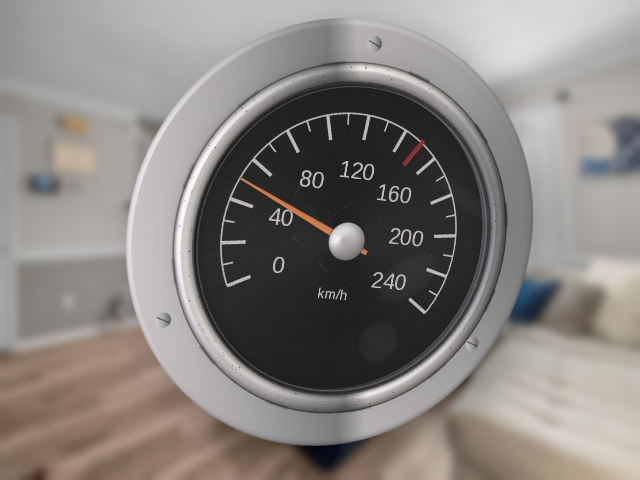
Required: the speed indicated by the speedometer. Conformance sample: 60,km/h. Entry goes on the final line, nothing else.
50,km/h
